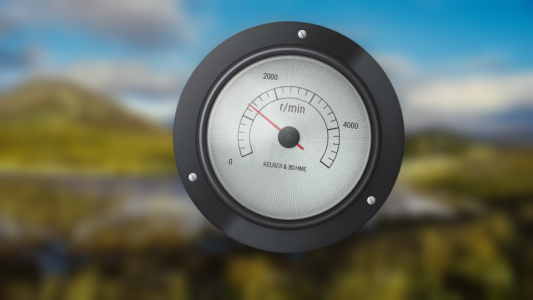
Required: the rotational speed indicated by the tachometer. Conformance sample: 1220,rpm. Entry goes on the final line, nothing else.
1300,rpm
